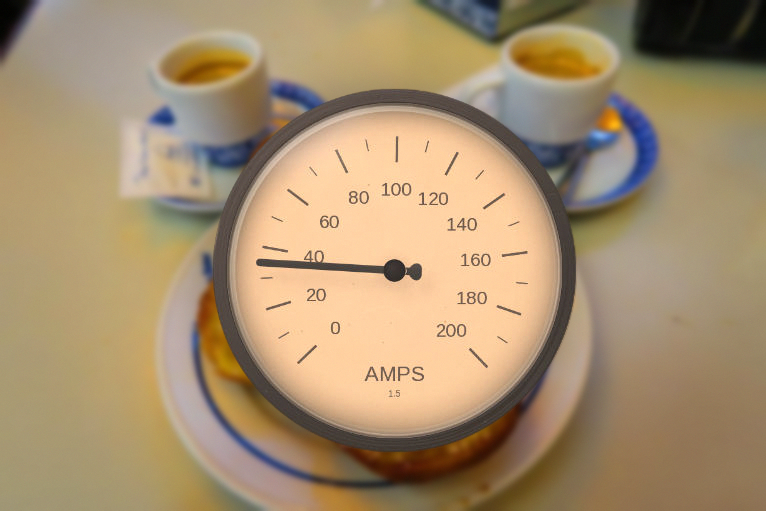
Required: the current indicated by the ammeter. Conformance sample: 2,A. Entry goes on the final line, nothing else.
35,A
